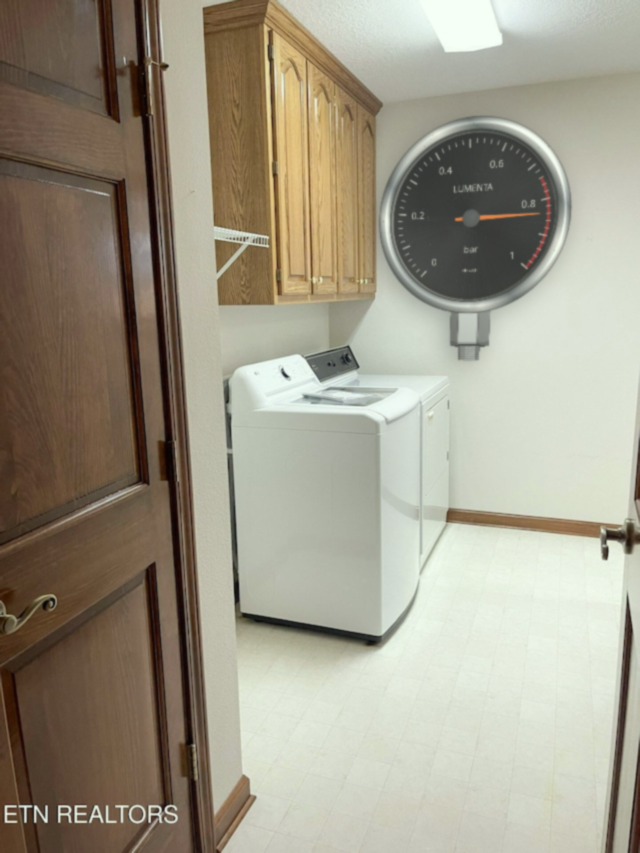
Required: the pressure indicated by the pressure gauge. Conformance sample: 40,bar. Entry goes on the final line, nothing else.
0.84,bar
